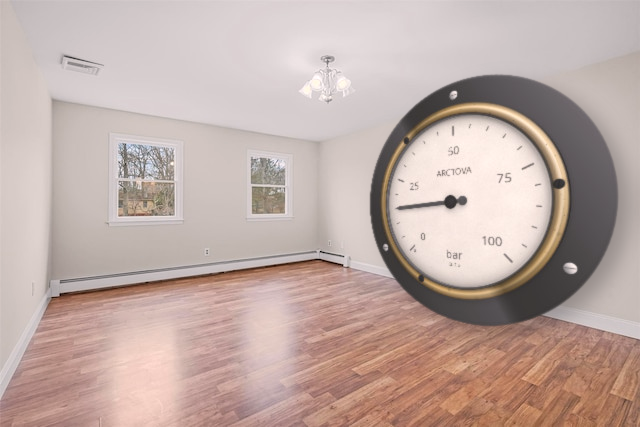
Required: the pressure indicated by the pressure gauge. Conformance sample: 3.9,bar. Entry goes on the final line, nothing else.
15,bar
